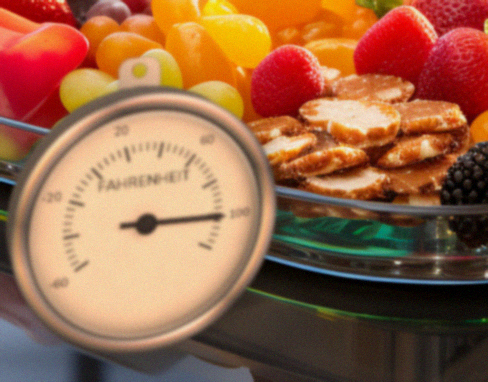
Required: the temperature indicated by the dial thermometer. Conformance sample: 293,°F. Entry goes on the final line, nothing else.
100,°F
